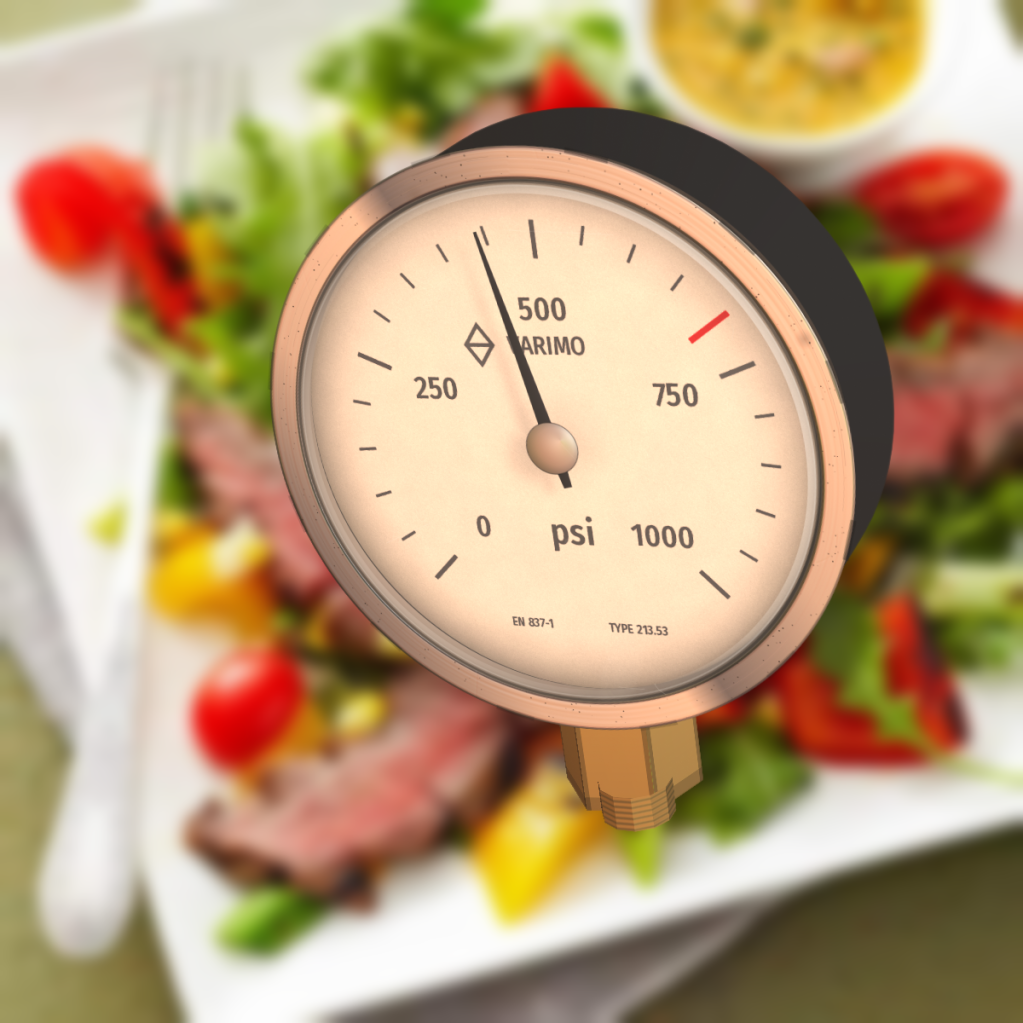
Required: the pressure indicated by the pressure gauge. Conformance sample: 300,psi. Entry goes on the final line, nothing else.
450,psi
